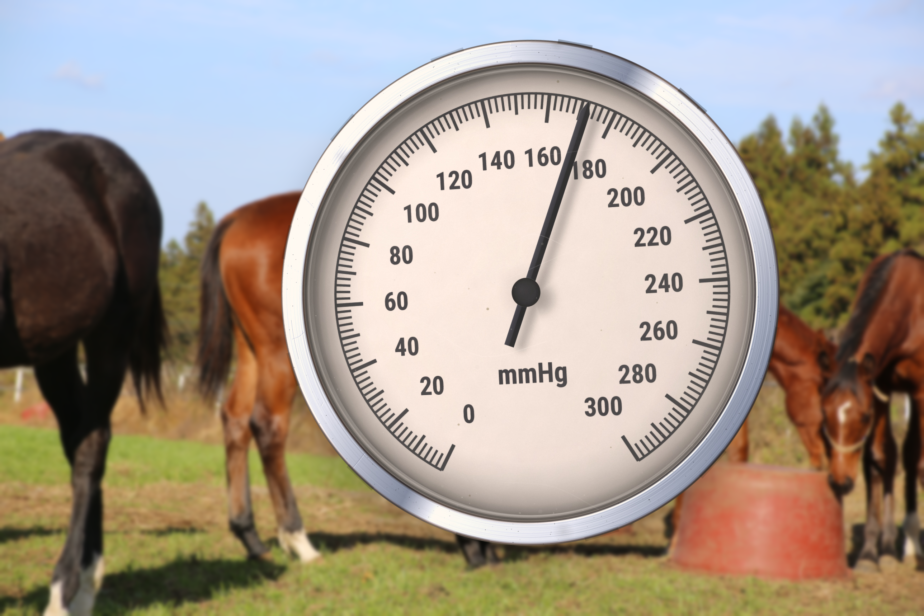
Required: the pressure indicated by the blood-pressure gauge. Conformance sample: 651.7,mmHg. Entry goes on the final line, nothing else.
172,mmHg
